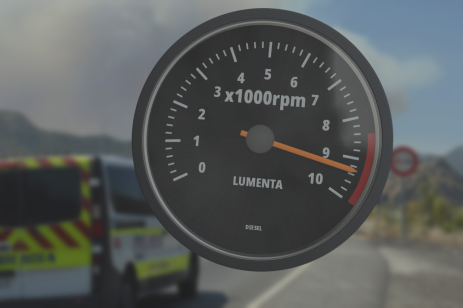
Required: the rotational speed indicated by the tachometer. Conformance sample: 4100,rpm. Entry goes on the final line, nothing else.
9300,rpm
